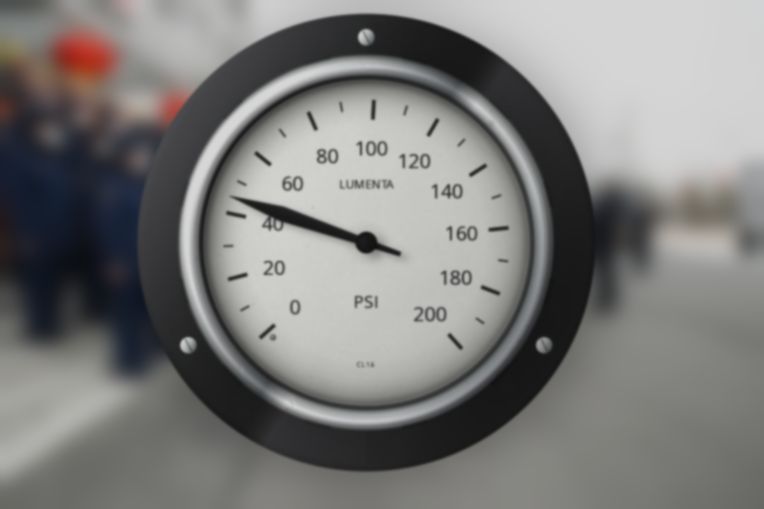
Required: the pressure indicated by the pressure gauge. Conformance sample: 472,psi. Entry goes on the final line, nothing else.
45,psi
